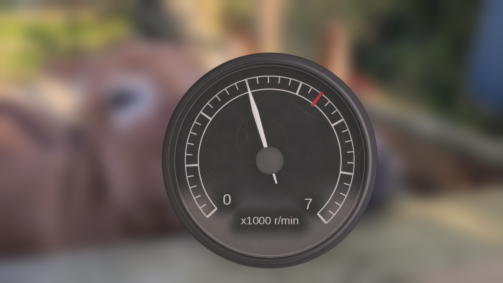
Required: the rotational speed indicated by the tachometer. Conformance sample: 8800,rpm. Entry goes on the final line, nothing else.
3000,rpm
